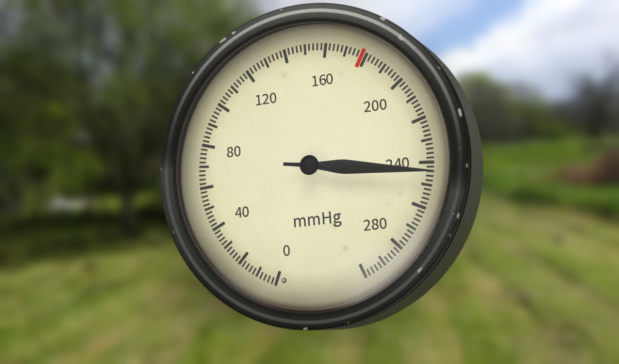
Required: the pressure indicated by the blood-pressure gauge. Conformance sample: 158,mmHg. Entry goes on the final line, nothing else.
244,mmHg
